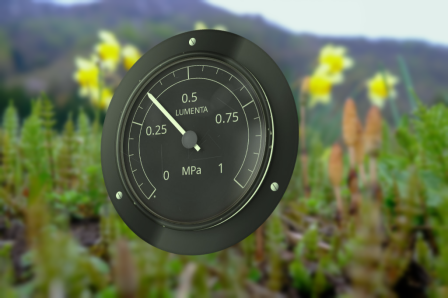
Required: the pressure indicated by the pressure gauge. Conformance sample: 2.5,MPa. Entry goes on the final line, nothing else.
0.35,MPa
